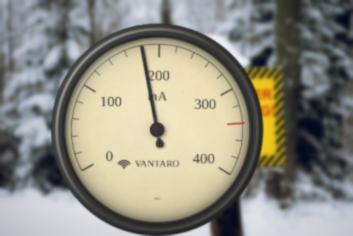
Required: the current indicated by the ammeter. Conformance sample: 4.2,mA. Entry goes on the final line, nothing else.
180,mA
